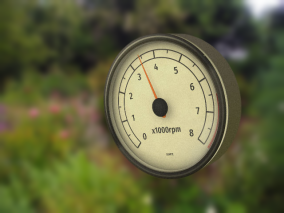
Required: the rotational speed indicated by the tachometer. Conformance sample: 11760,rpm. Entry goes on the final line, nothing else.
3500,rpm
